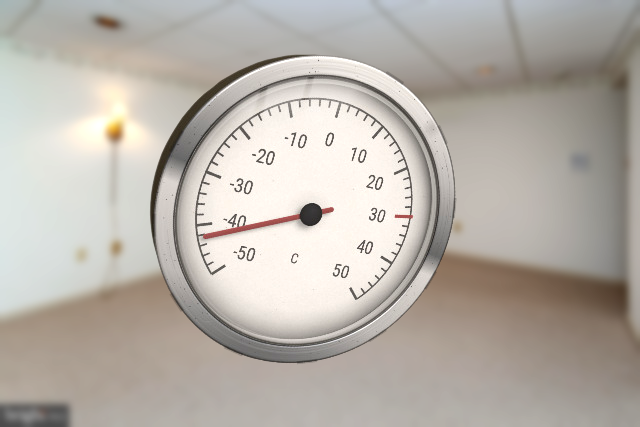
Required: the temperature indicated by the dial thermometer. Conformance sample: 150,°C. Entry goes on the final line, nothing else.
-42,°C
